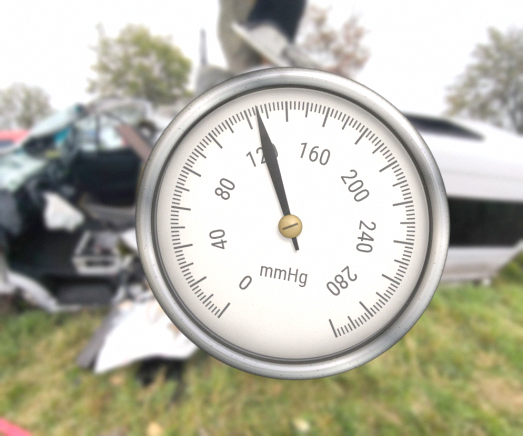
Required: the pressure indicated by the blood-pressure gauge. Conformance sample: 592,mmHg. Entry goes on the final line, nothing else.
126,mmHg
